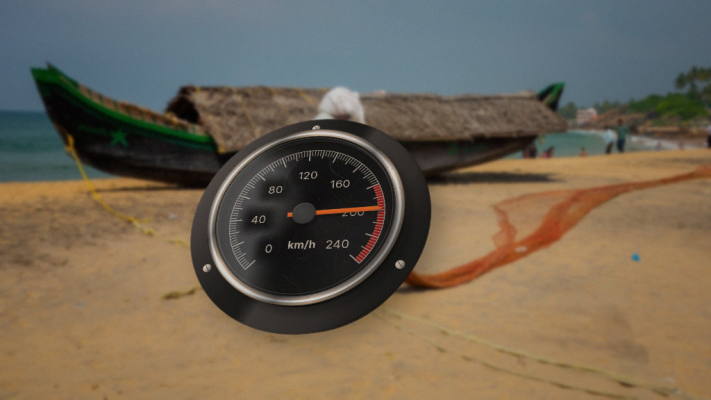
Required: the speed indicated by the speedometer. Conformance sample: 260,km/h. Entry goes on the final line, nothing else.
200,km/h
